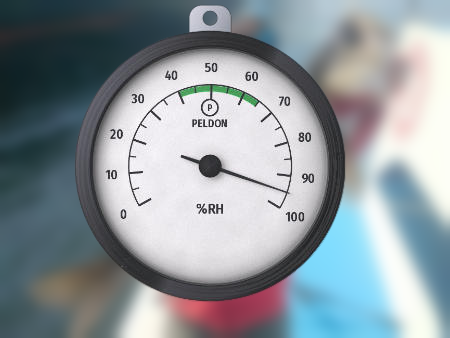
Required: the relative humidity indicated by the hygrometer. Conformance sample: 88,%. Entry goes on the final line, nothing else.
95,%
